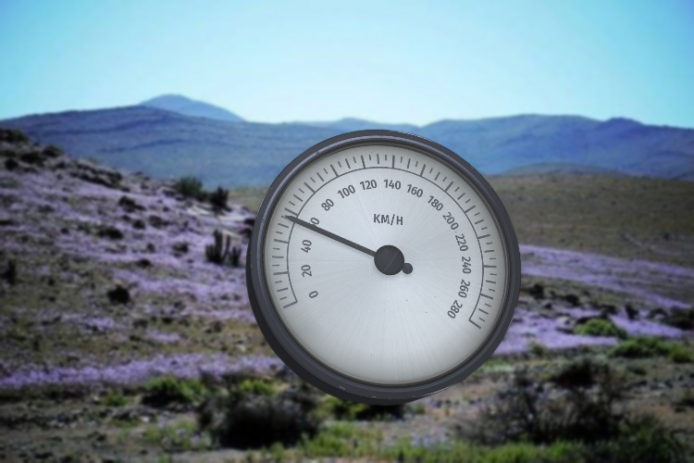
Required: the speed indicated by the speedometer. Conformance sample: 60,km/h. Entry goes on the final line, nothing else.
55,km/h
